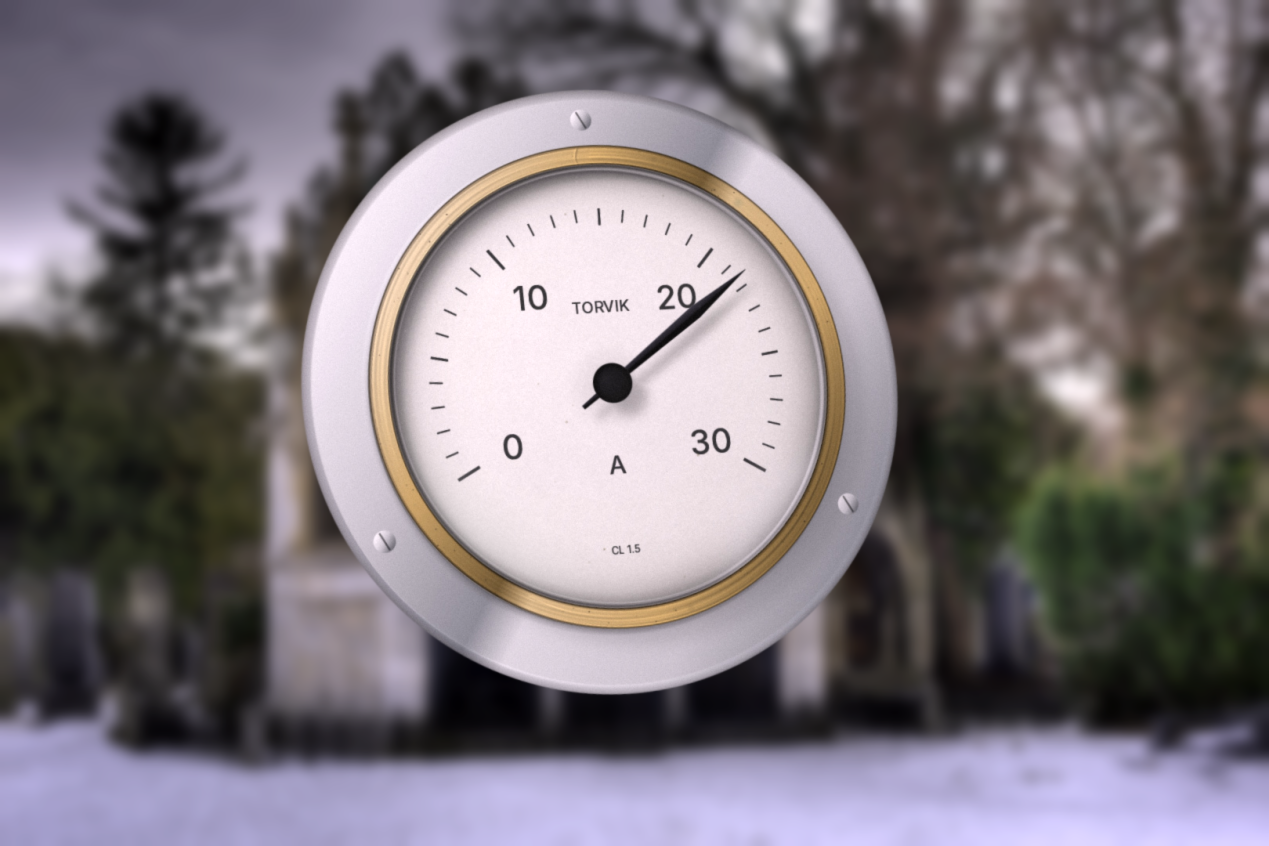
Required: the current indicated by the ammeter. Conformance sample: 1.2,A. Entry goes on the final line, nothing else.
21.5,A
